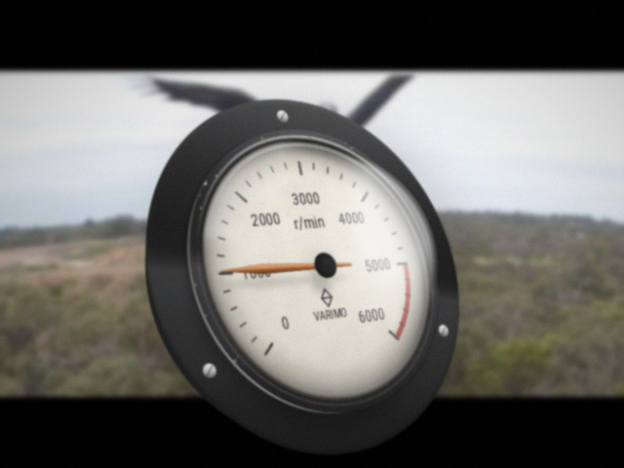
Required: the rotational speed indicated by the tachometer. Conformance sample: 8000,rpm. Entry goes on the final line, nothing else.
1000,rpm
